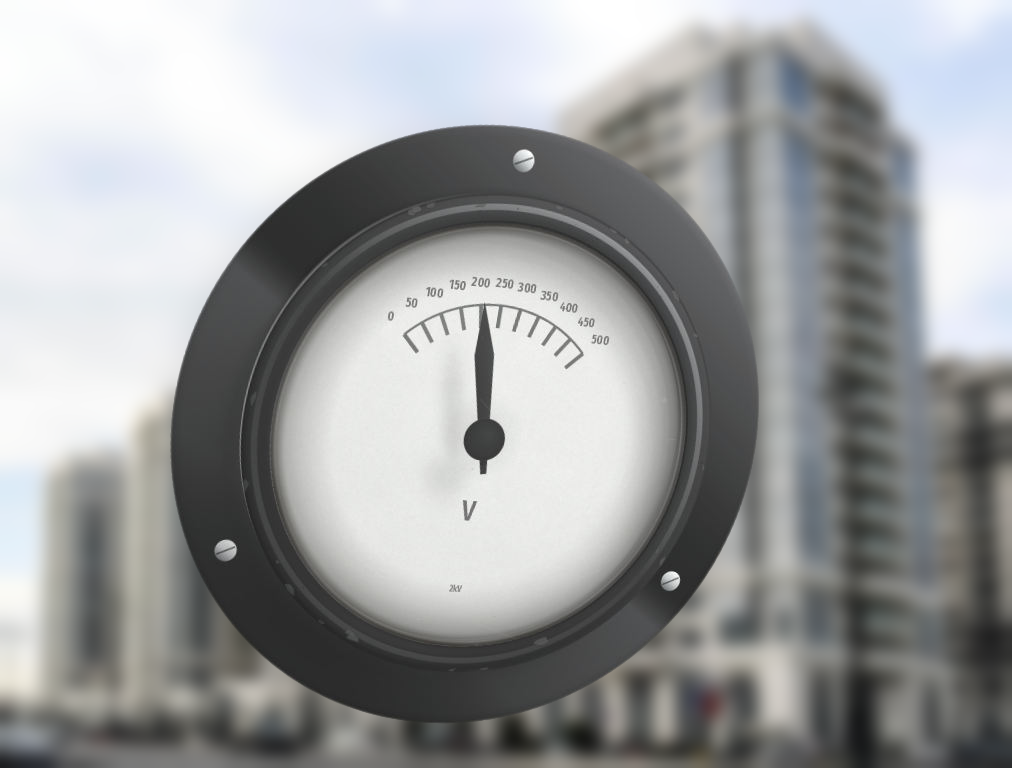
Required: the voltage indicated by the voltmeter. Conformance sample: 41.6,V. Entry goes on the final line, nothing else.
200,V
